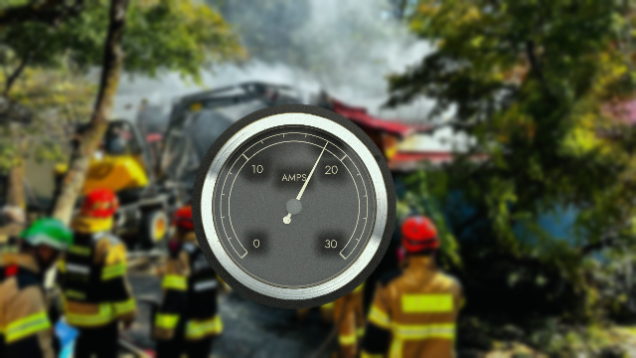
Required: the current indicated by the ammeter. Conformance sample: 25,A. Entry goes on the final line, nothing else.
18,A
